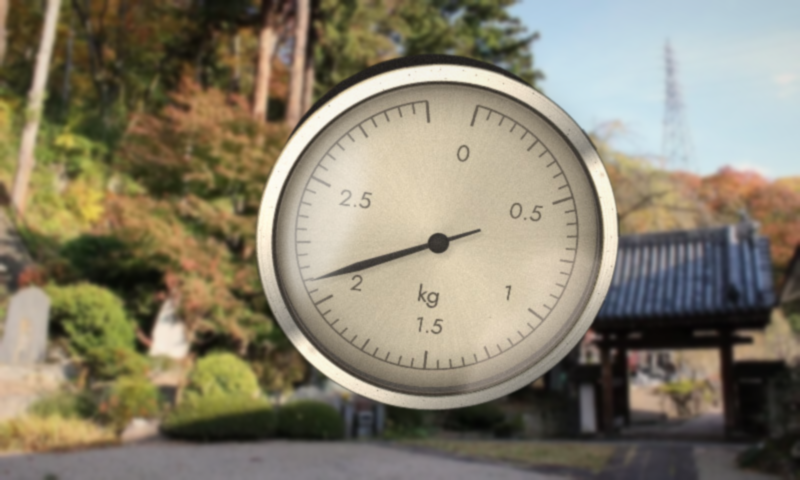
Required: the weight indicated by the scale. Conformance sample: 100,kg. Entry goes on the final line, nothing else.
2.1,kg
